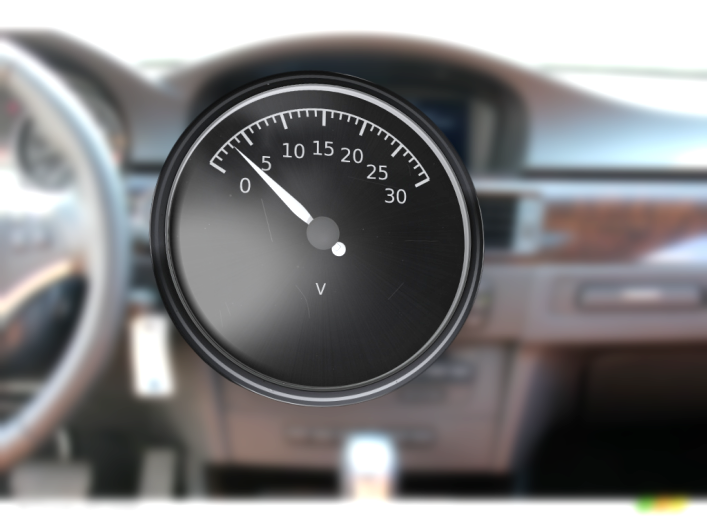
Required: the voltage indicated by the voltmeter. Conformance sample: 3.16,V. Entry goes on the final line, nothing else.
3,V
